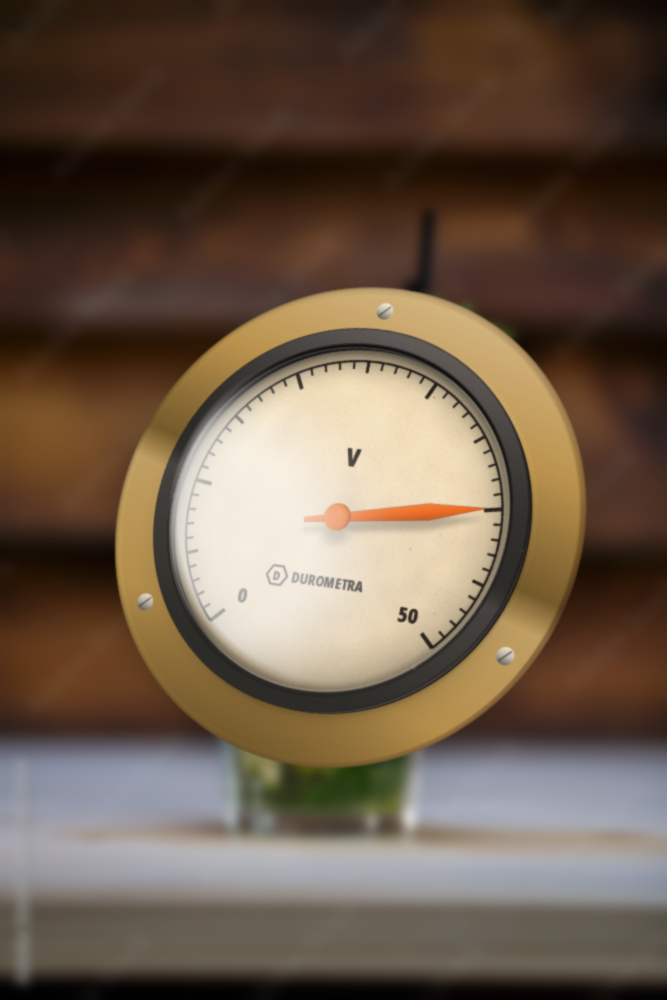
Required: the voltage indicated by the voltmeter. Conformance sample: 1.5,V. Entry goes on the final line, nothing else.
40,V
